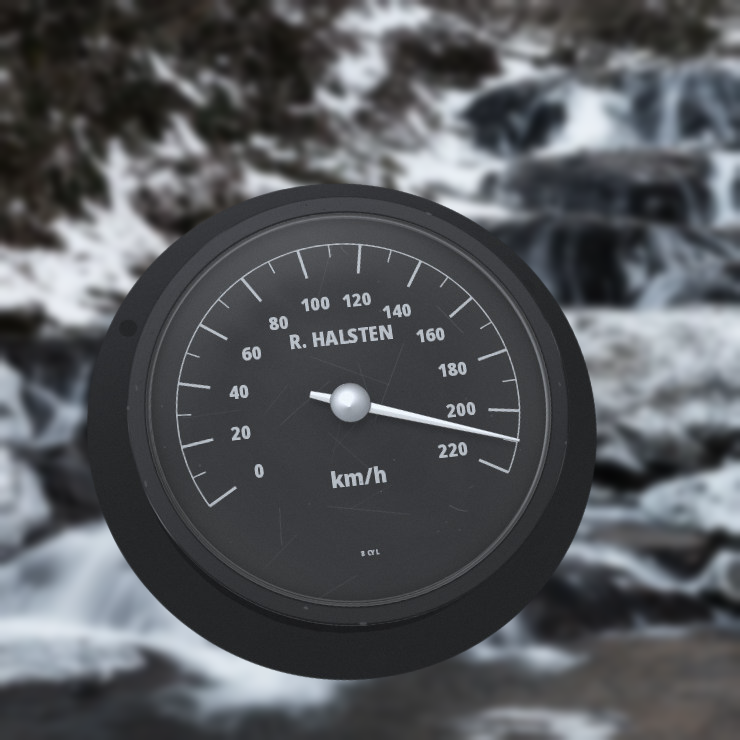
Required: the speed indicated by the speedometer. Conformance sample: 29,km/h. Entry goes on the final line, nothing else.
210,km/h
